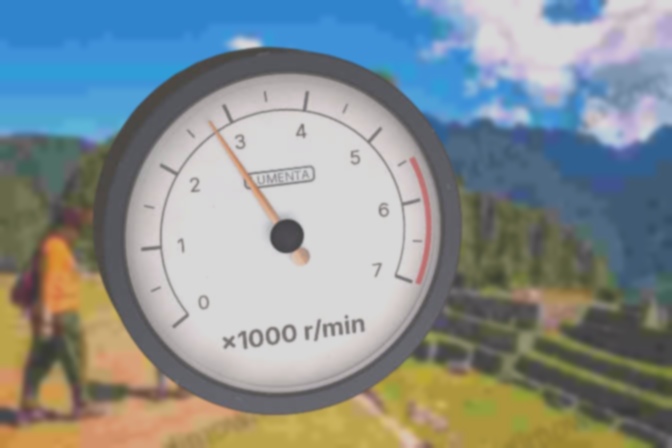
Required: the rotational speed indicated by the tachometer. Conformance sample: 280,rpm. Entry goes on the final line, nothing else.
2750,rpm
